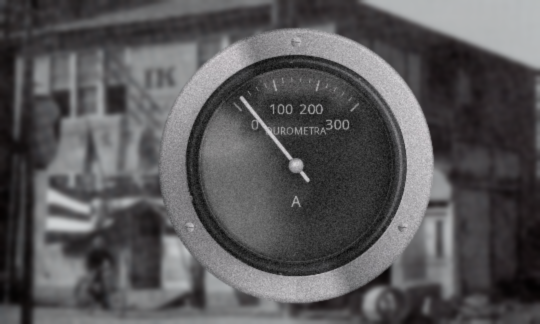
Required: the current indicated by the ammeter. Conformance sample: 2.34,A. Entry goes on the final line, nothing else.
20,A
